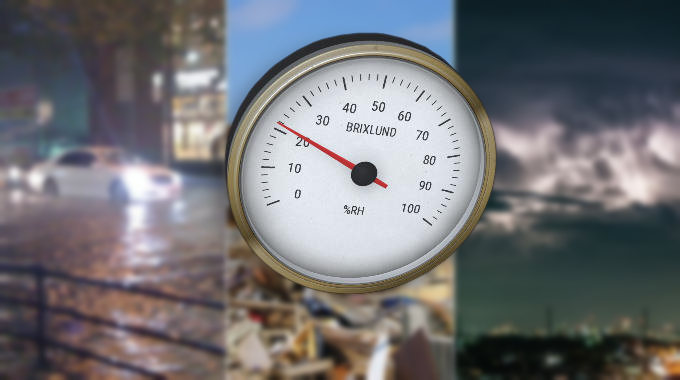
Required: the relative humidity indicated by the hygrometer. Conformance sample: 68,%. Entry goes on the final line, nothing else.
22,%
